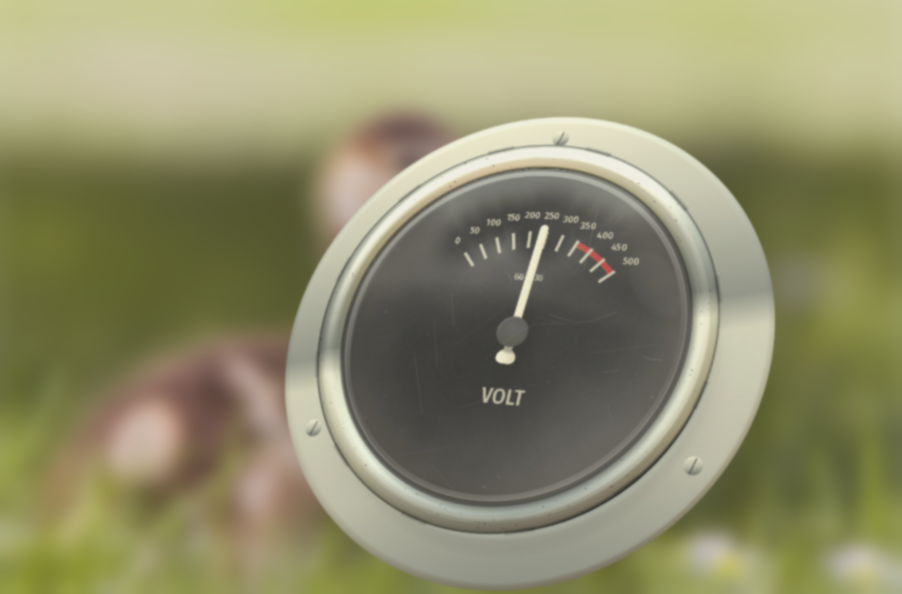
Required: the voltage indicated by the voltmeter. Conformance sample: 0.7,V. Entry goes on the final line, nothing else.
250,V
